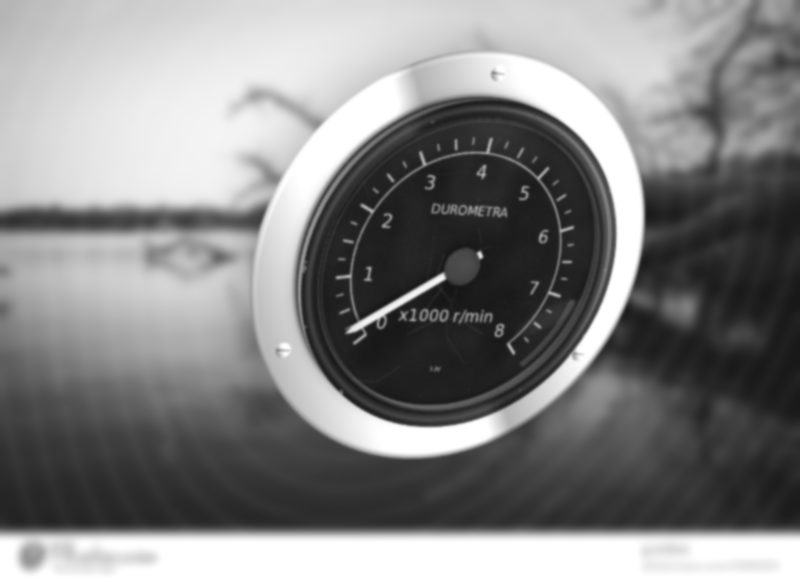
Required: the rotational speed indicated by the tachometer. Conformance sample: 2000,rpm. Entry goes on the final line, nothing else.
250,rpm
